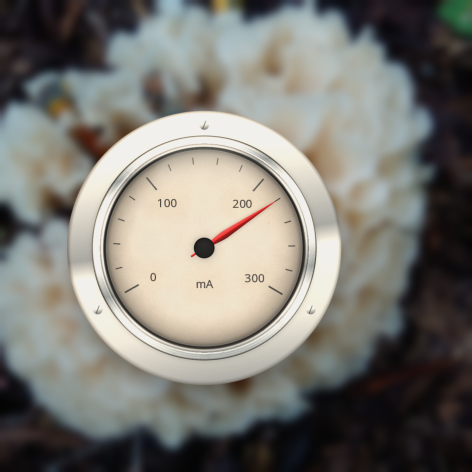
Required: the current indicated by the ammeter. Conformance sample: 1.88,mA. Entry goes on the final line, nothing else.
220,mA
